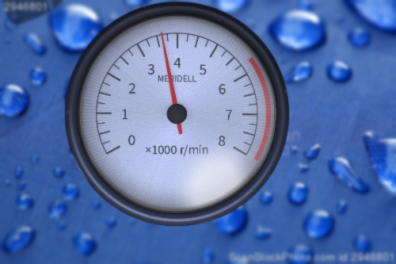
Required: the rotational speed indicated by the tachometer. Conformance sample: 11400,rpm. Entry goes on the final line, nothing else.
3625,rpm
